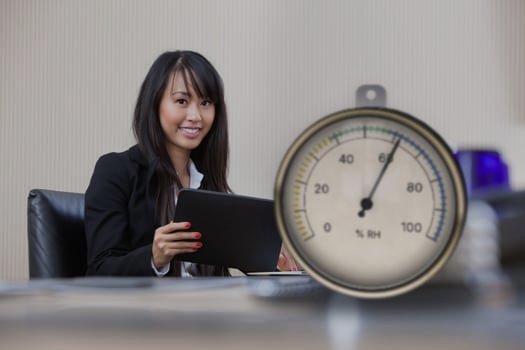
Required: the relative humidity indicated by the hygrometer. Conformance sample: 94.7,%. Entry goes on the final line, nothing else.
62,%
